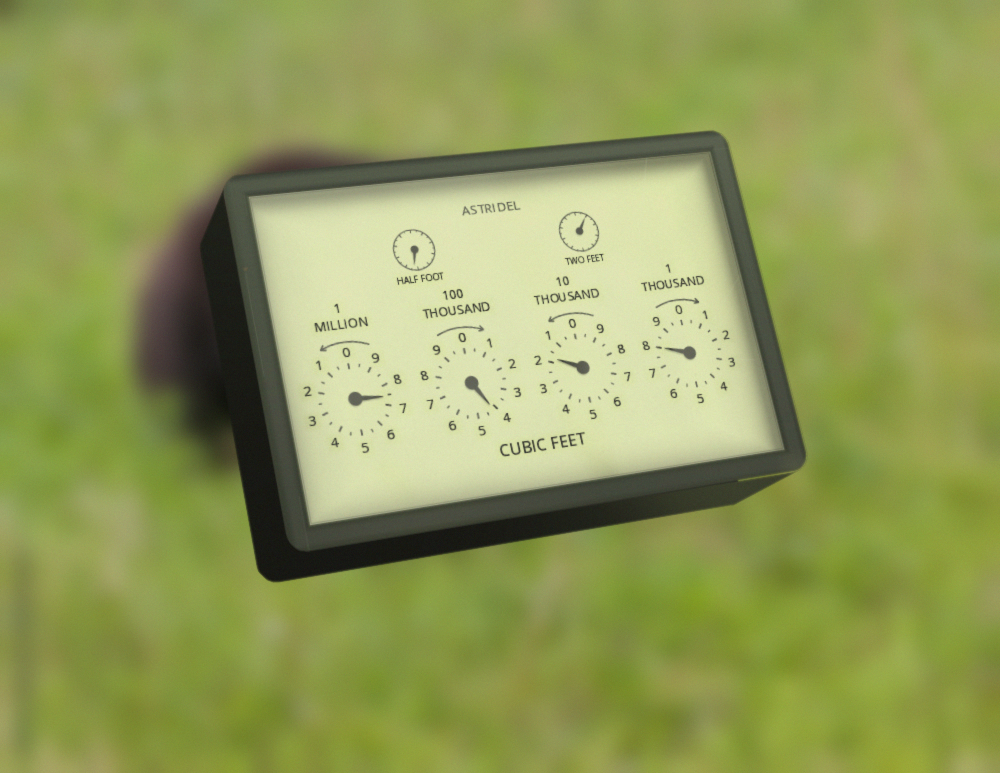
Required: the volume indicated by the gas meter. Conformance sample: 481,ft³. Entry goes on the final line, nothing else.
741800,ft³
